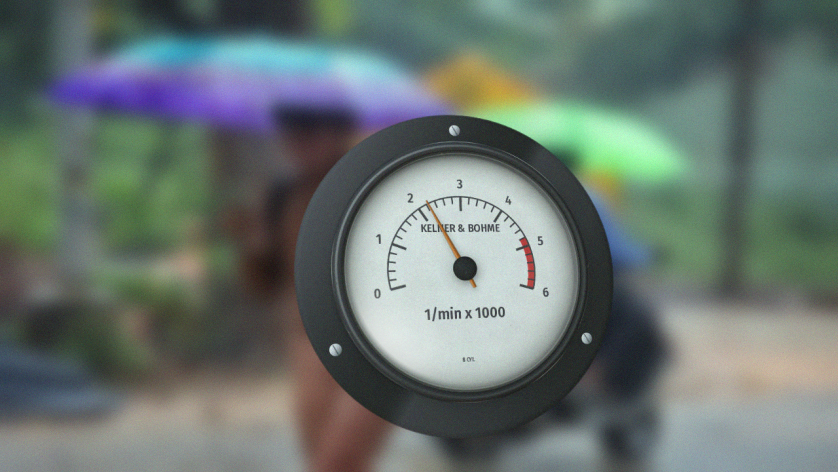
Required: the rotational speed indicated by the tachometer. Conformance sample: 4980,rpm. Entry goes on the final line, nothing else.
2200,rpm
